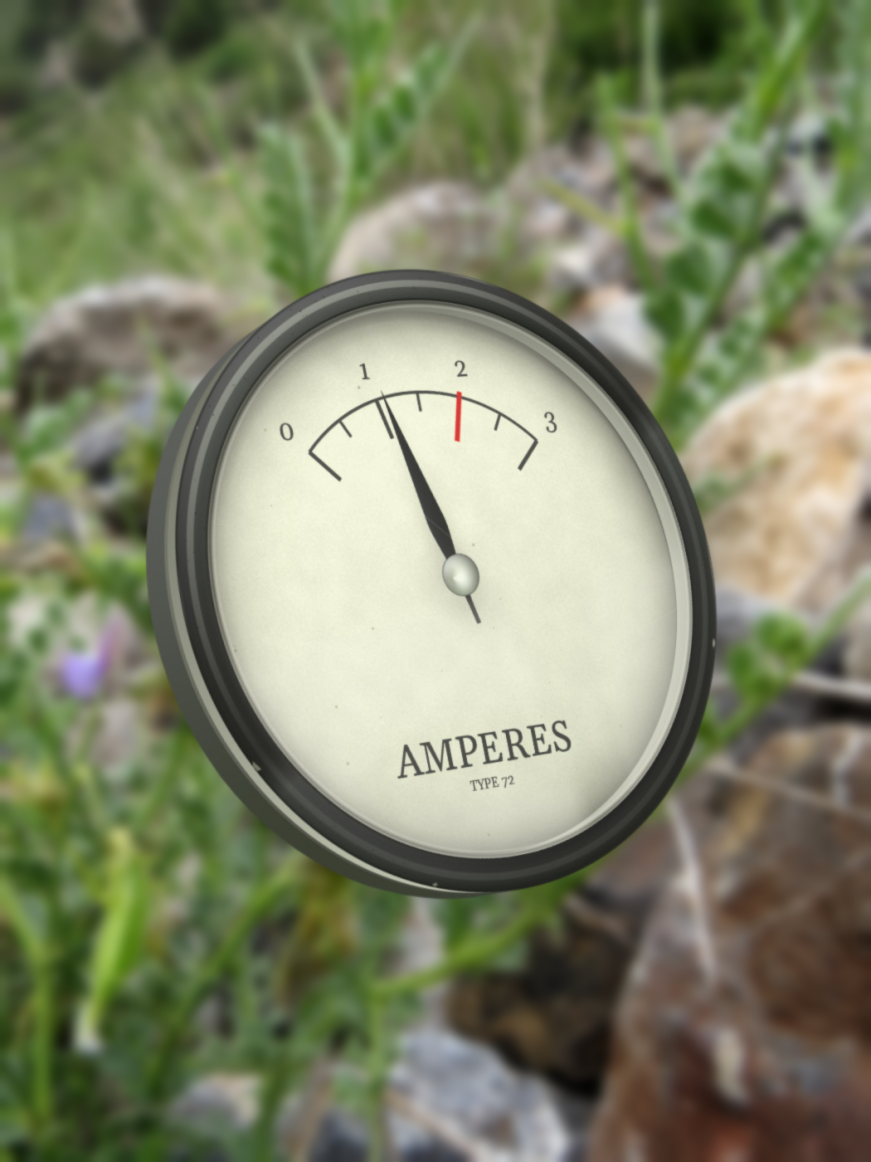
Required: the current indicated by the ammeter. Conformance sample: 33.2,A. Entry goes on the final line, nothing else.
1,A
